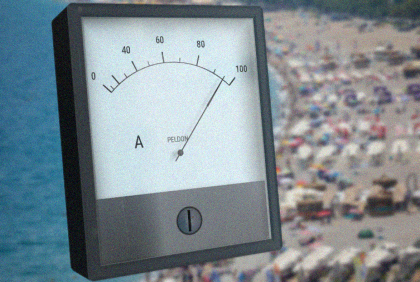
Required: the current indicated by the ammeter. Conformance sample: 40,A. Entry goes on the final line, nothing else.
95,A
